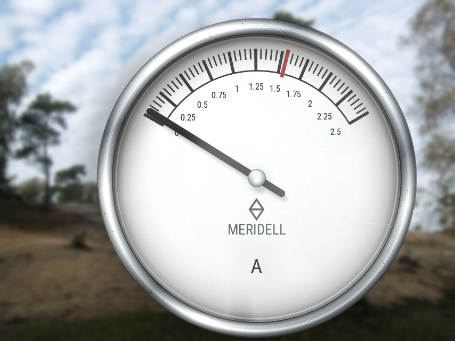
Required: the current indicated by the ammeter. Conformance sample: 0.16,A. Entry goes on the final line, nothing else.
0.05,A
